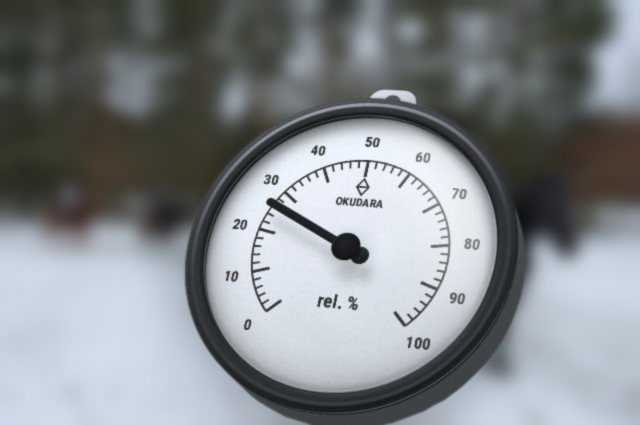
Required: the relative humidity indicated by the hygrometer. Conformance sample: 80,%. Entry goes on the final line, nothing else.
26,%
